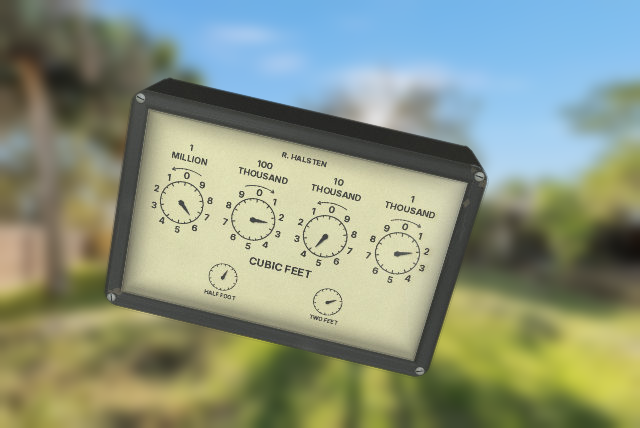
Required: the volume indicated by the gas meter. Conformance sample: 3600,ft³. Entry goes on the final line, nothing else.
624200,ft³
